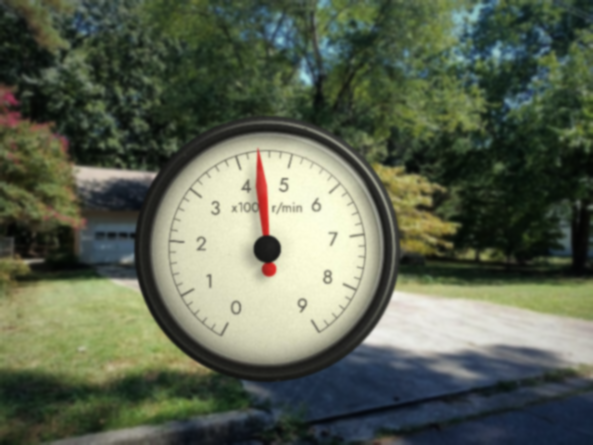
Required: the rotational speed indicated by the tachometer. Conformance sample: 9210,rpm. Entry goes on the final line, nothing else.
4400,rpm
